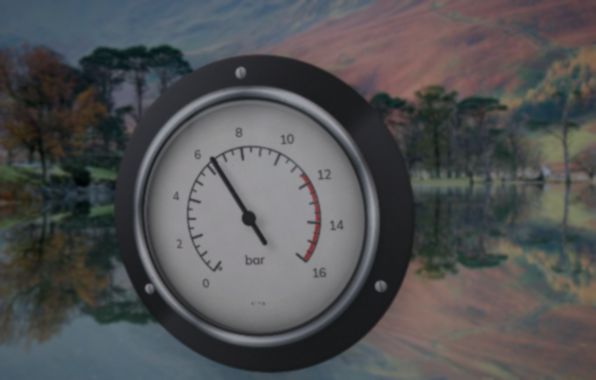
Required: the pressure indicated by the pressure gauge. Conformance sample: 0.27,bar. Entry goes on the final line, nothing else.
6.5,bar
